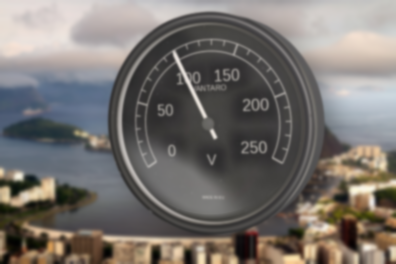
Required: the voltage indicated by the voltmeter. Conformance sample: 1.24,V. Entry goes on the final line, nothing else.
100,V
